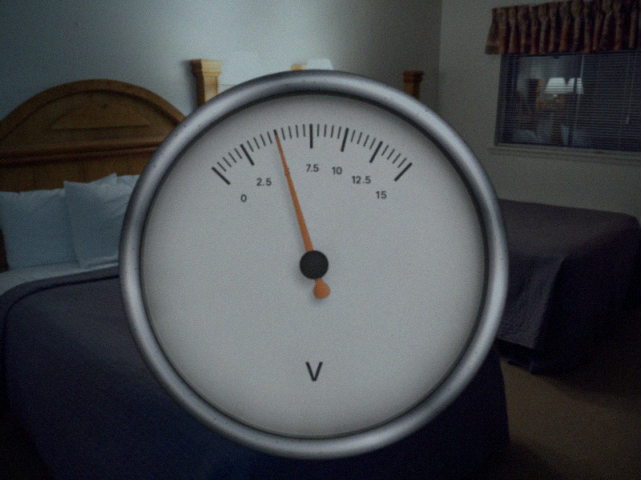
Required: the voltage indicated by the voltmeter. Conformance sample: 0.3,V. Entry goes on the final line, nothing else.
5,V
